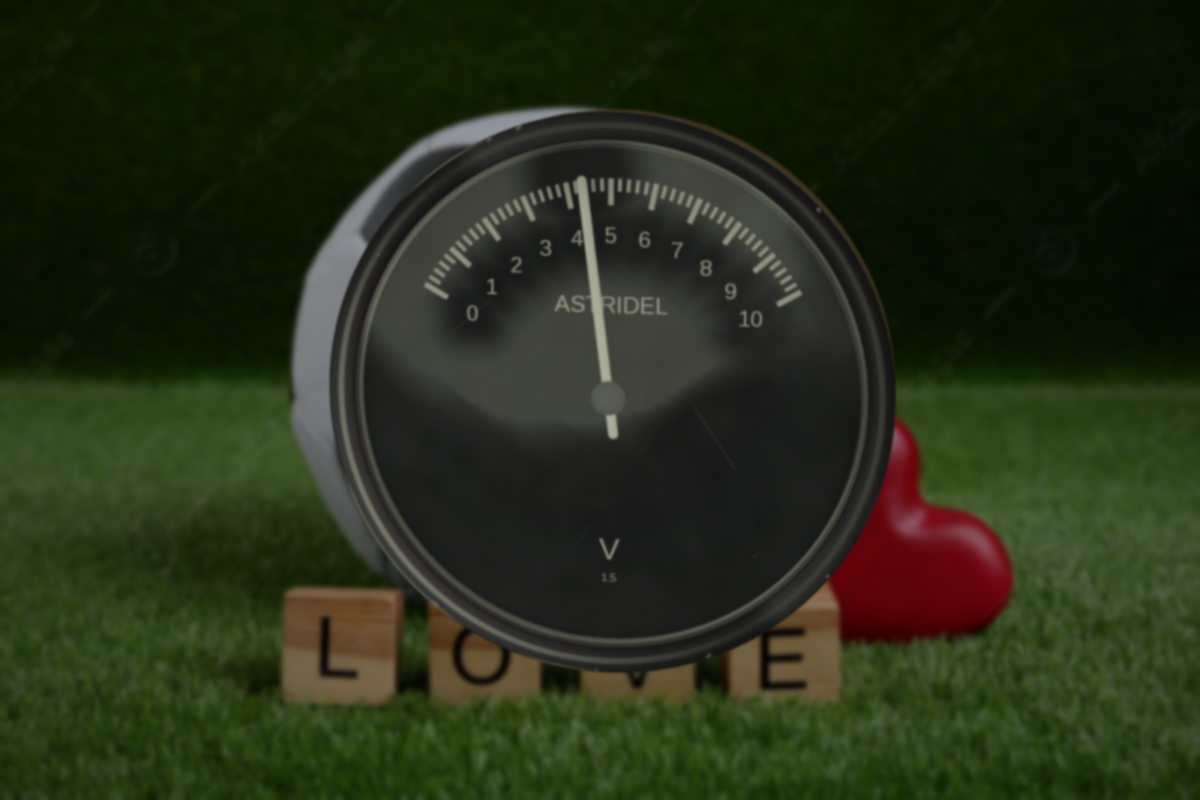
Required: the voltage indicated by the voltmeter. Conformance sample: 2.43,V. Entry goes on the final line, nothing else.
4.4,V
